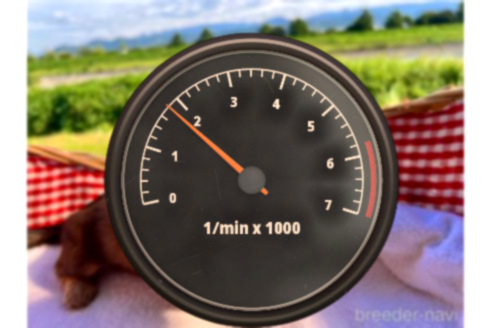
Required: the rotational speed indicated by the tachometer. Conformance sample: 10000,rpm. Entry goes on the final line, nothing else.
1800,rpm
